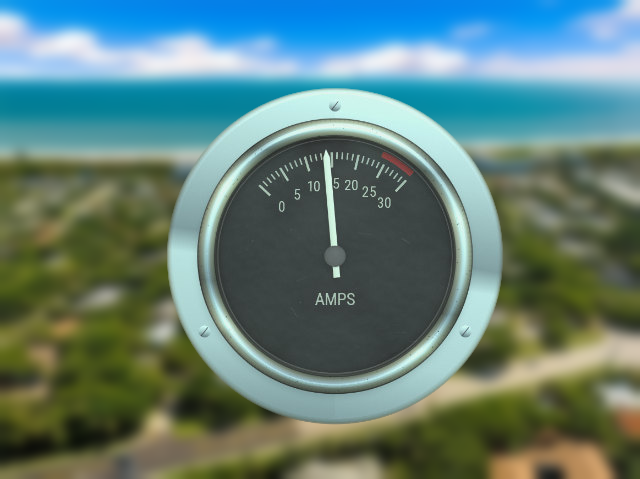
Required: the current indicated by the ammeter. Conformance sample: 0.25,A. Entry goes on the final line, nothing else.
14,A
